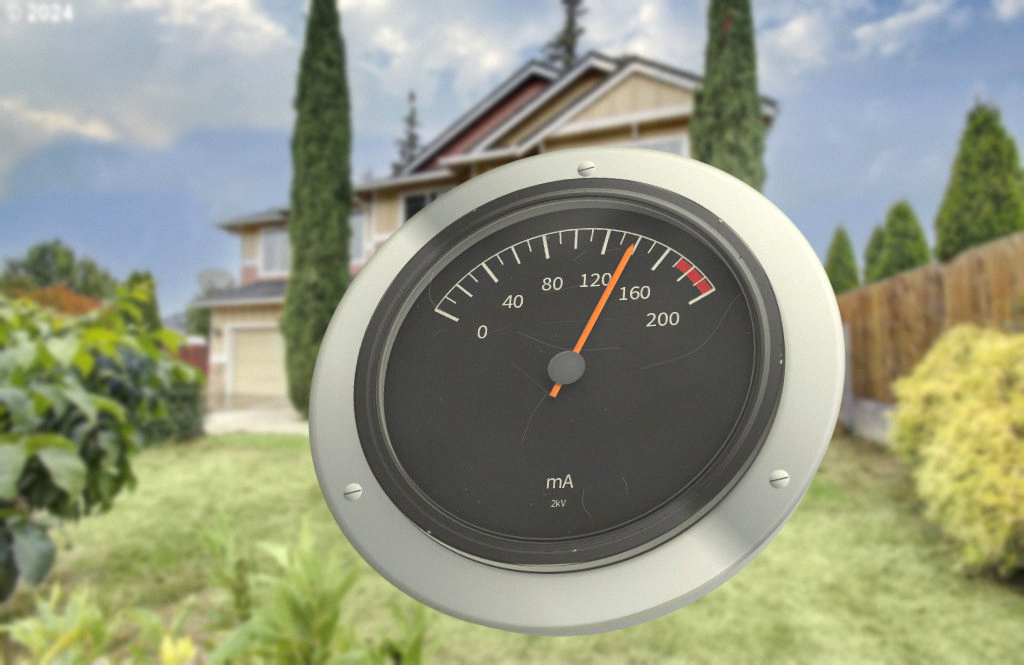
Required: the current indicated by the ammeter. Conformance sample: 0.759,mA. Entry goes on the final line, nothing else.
140,mA
